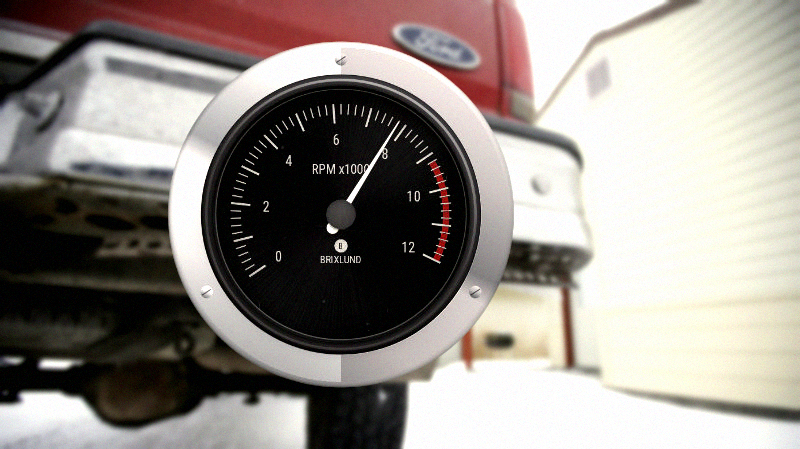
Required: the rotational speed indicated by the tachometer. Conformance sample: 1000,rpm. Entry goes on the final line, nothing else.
7800,rpm
